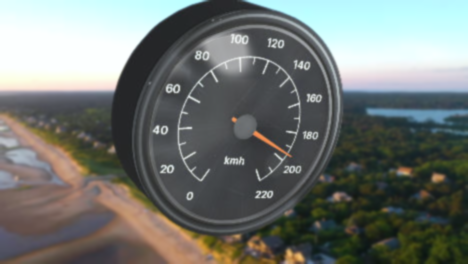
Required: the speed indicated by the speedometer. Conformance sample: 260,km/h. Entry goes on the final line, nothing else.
195,km/h
